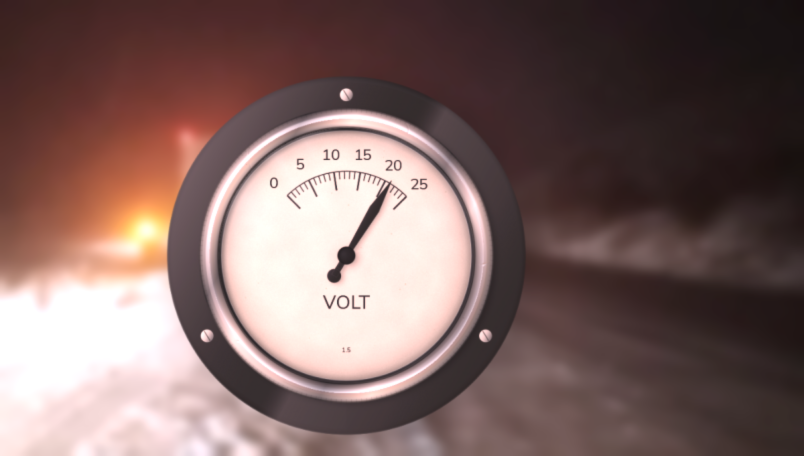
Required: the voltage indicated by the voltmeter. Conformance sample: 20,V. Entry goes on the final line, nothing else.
21,V
